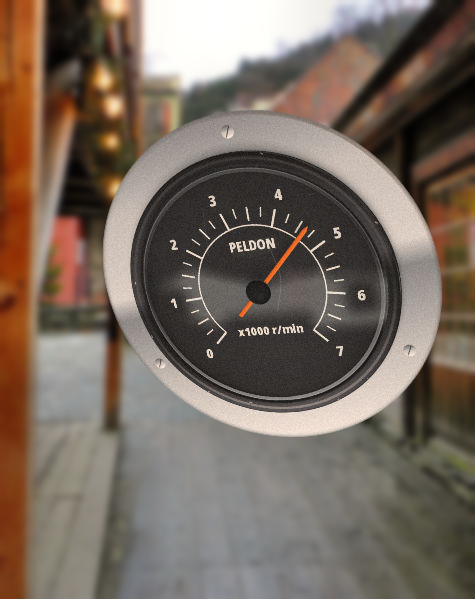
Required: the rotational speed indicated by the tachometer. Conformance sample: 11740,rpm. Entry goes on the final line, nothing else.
4625,rpm
